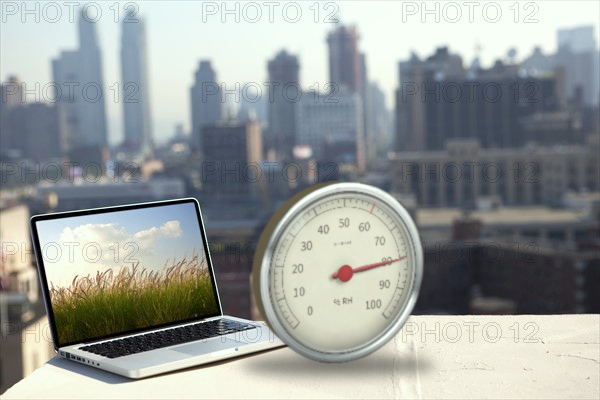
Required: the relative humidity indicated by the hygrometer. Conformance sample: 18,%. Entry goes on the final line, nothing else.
80,%
